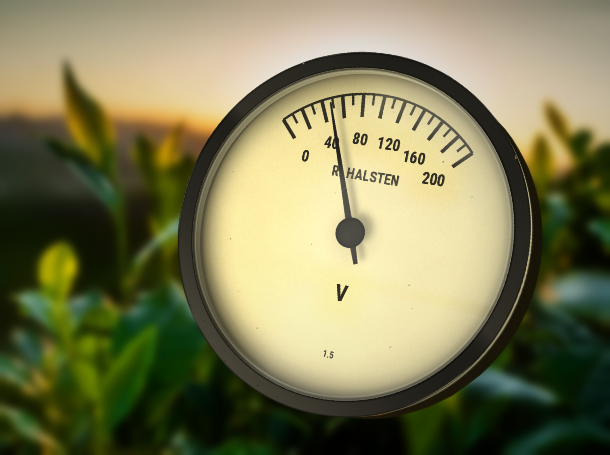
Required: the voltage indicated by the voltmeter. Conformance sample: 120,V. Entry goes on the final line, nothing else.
50,V
